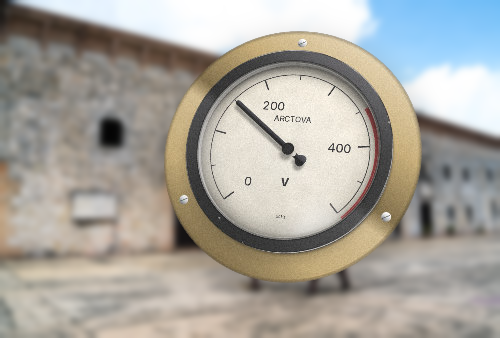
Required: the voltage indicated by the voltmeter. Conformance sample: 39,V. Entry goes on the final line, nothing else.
150,V
